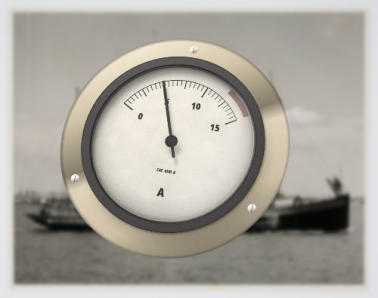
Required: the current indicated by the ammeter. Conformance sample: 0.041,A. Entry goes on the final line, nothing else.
5,A
